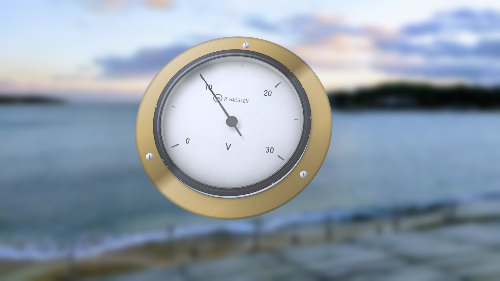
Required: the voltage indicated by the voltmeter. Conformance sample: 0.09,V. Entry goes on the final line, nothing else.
10,V
